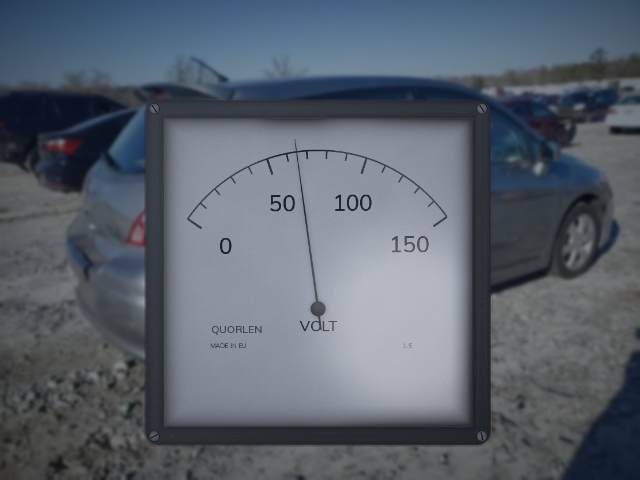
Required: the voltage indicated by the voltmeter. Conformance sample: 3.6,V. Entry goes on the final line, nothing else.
65,V
